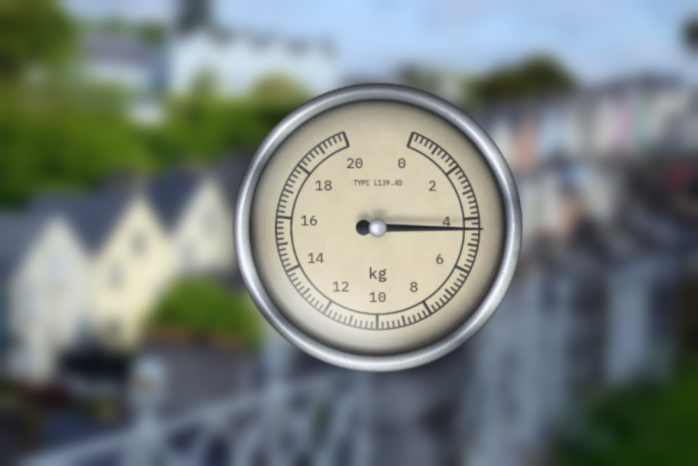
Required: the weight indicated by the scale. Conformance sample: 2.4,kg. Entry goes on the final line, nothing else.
4.4,kg
